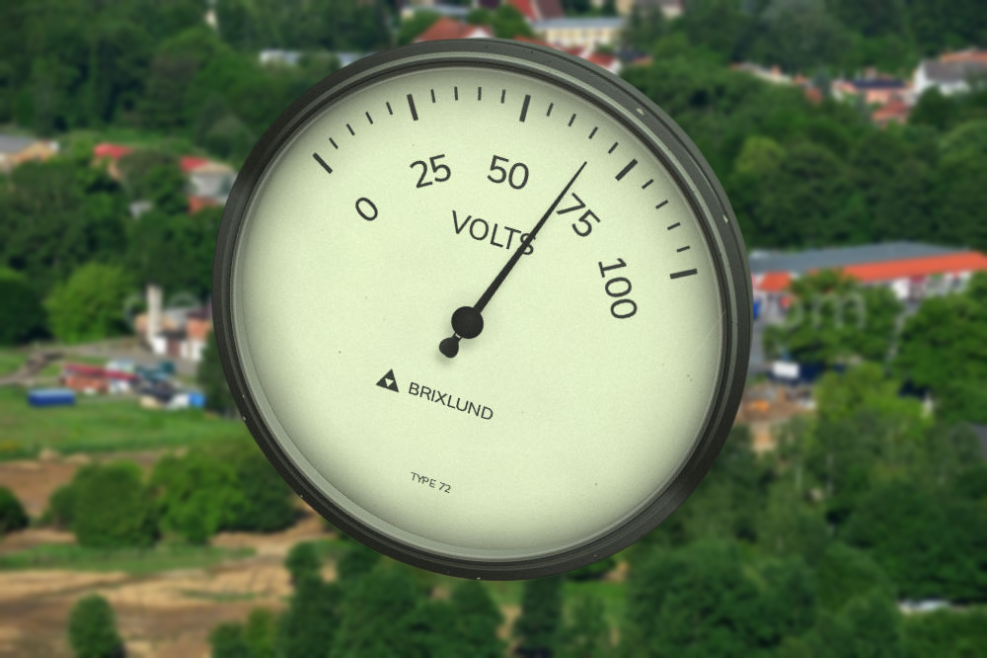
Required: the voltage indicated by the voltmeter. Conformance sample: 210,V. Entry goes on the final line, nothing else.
67.5,V
